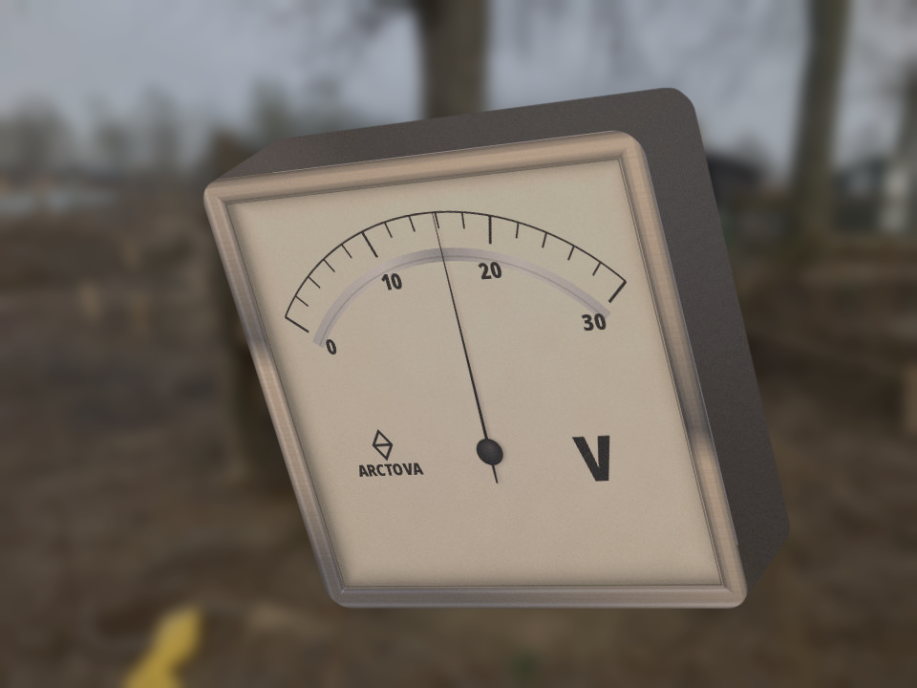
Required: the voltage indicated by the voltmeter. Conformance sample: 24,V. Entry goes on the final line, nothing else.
16,V
